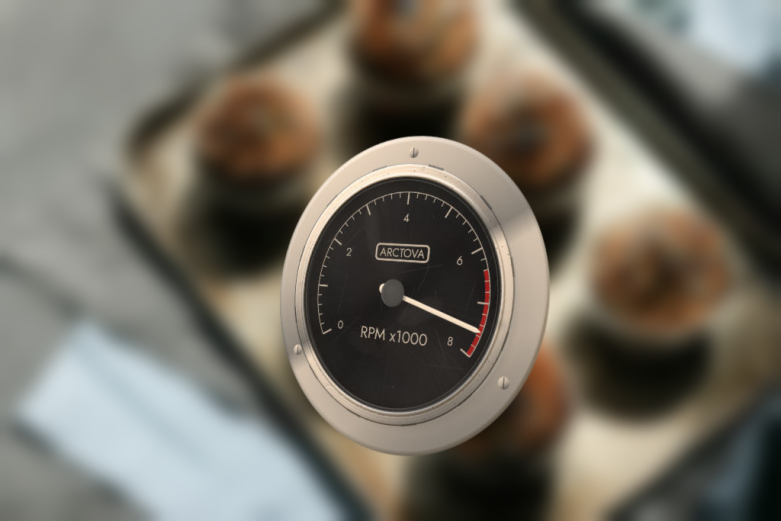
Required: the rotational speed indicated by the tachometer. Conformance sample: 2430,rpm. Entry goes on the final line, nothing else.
7500,rpm
